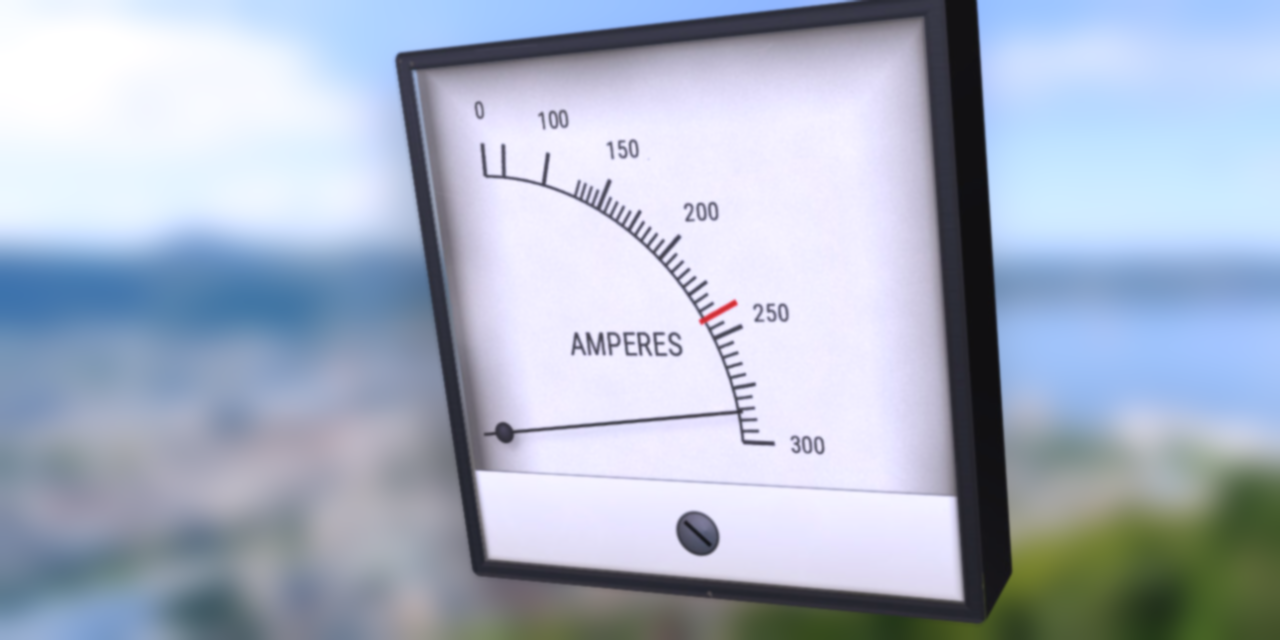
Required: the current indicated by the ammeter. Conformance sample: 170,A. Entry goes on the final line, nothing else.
285,A
